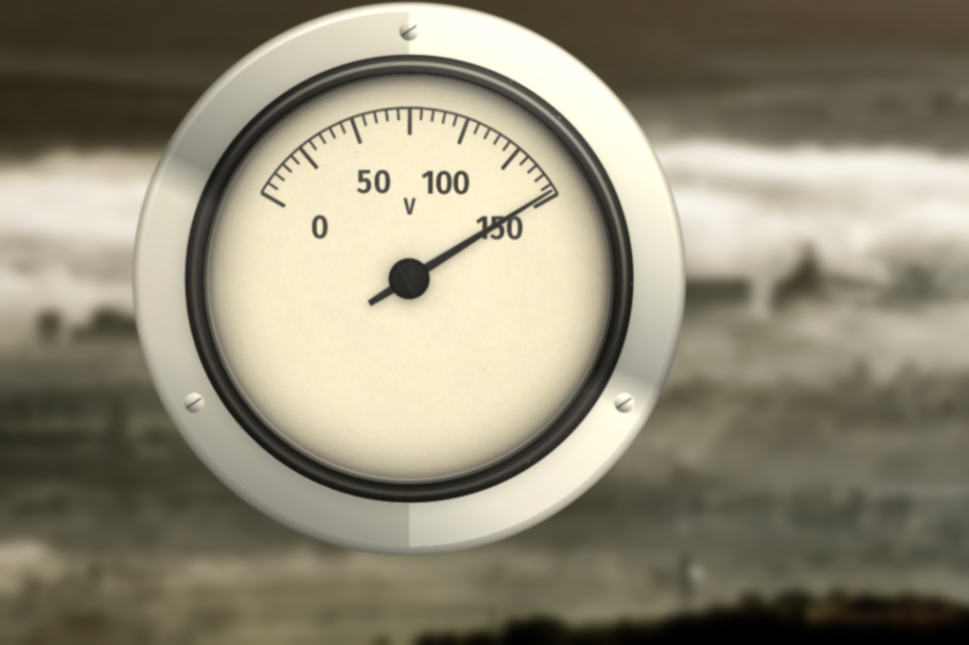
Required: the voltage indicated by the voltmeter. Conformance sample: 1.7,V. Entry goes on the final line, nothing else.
147.5,V
